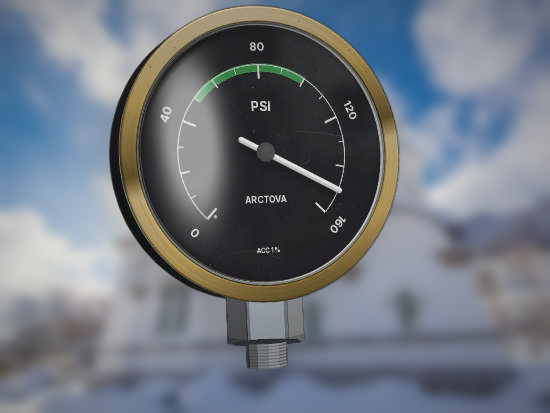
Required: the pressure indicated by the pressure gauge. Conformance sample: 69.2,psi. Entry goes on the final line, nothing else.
150,psi
